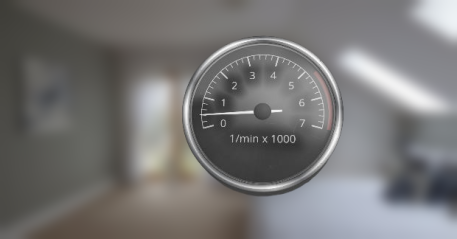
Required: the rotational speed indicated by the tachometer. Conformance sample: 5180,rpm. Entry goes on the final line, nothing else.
400,rpm
